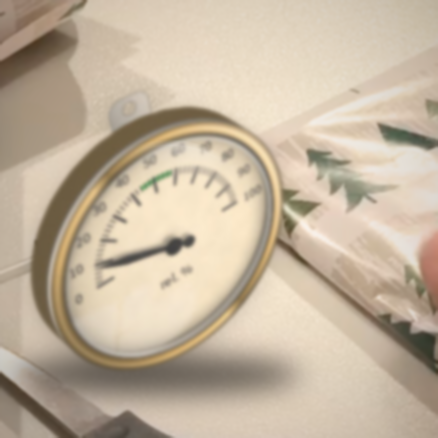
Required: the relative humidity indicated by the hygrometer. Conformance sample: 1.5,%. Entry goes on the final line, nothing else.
10,%
